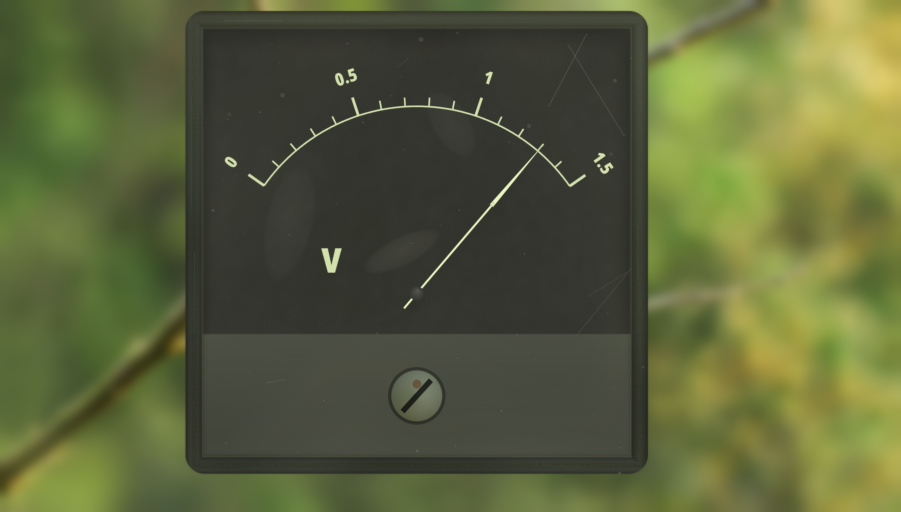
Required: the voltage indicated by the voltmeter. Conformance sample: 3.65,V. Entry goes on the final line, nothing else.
1.3,V
